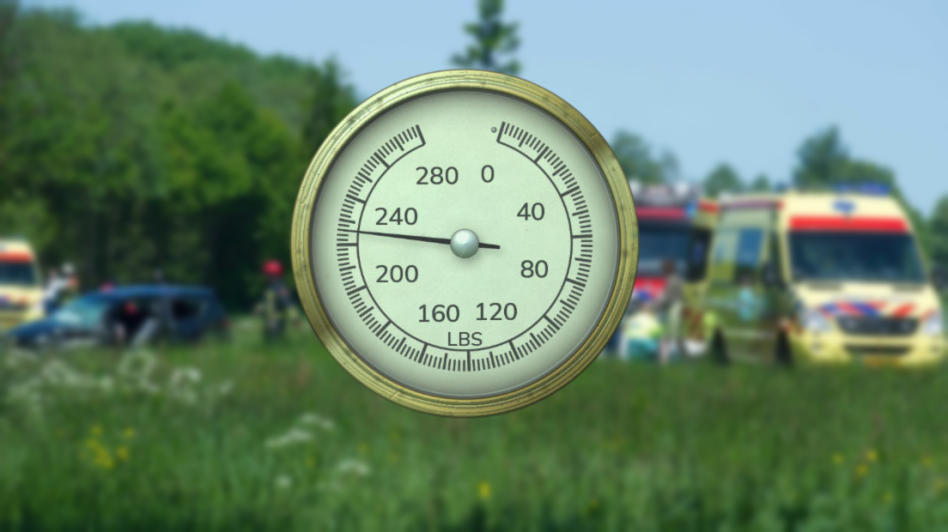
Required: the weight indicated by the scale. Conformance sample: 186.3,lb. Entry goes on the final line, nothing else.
226,lb
